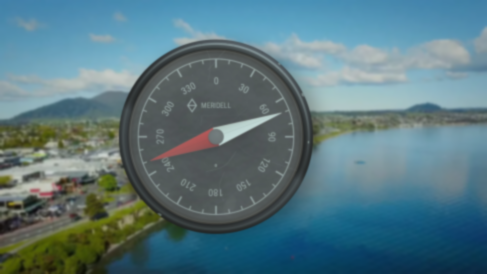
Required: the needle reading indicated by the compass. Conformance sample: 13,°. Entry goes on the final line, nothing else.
250,°
